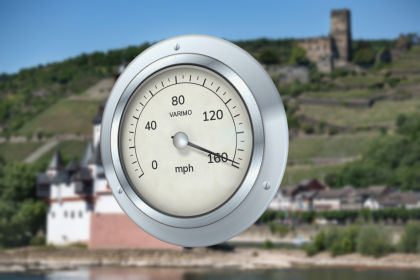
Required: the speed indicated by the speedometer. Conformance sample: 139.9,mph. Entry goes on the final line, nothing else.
157.5,mph
